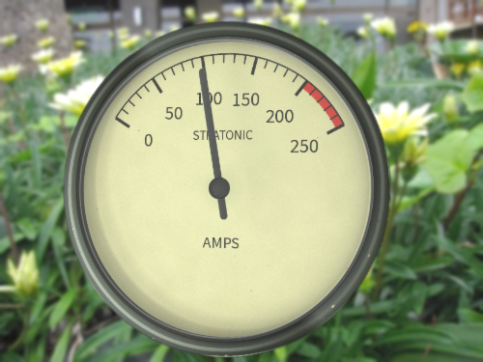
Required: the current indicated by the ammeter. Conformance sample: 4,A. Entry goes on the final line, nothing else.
100,A
